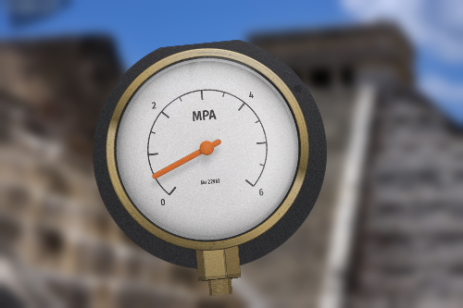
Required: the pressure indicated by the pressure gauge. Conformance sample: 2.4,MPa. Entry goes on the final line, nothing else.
0.5,MPa
